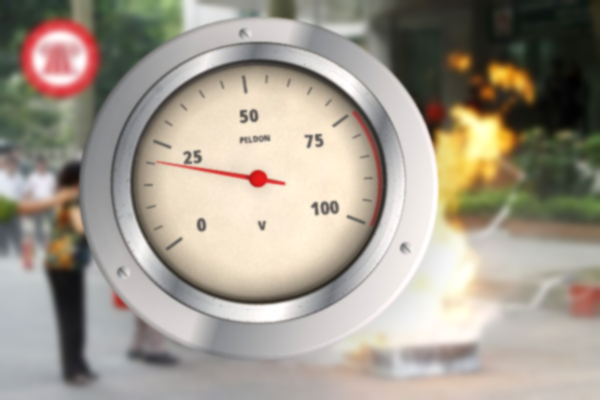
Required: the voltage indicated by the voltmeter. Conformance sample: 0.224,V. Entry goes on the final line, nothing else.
20,V
